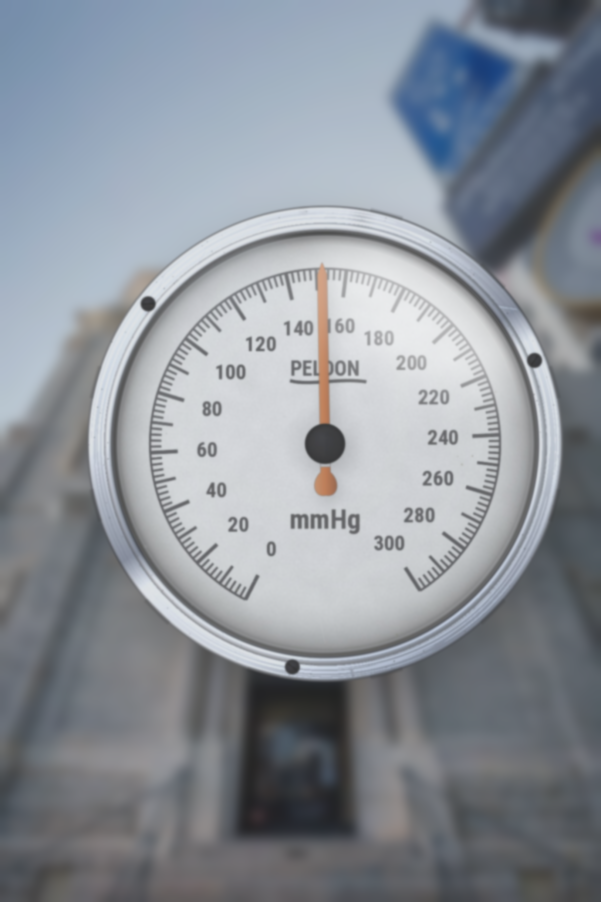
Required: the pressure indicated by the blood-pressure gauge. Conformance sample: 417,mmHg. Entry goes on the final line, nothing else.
152,mmHg
